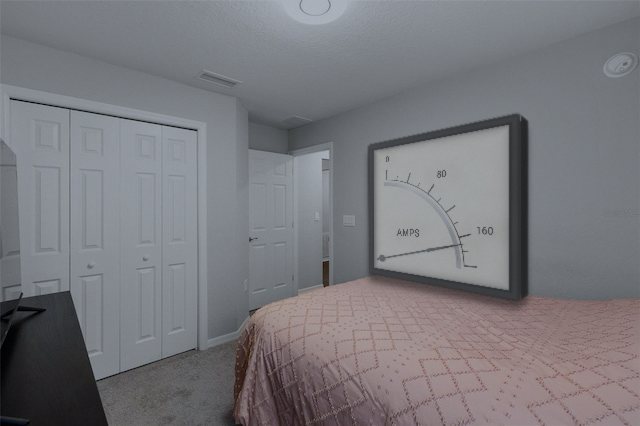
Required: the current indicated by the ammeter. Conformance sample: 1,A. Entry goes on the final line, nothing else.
170,A
